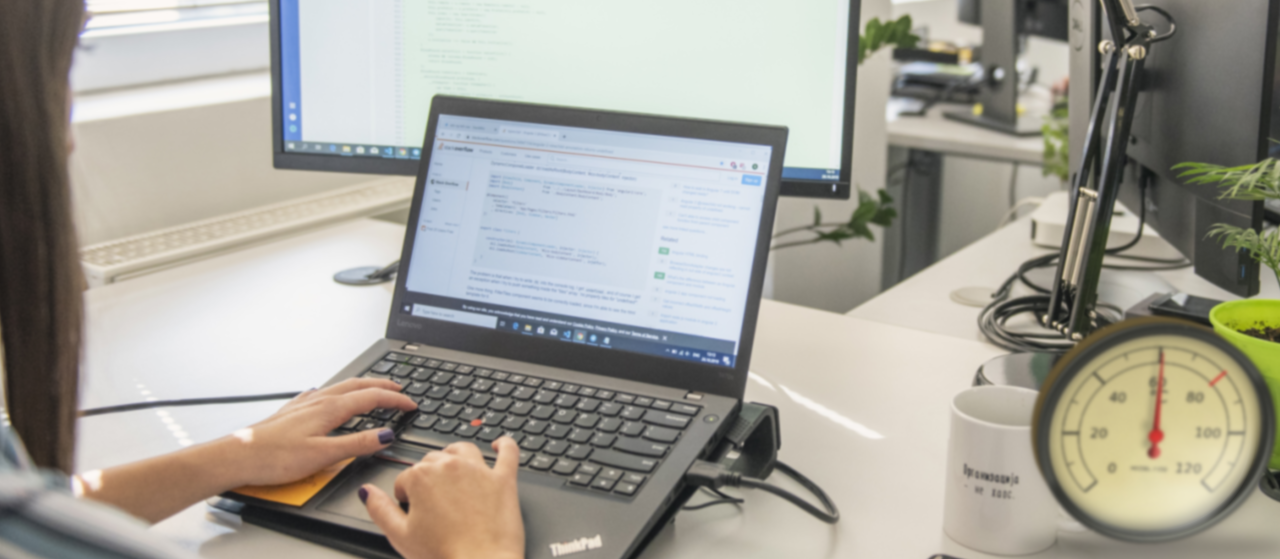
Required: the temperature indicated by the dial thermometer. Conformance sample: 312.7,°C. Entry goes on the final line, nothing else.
60,°C
